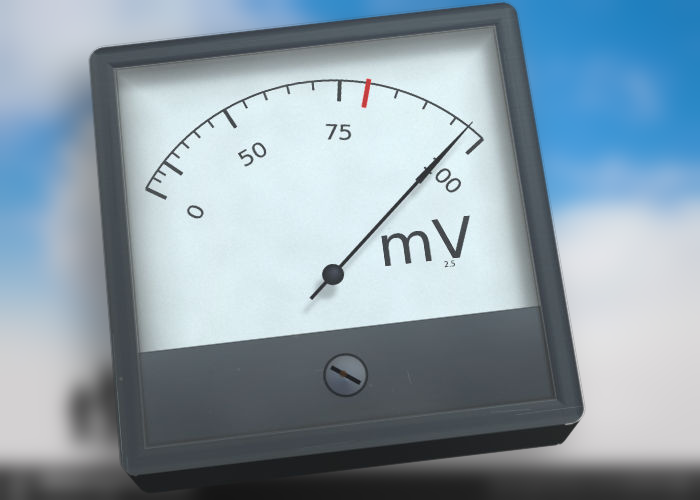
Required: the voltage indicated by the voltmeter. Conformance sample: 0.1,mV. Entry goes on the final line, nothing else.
97.5,mV
